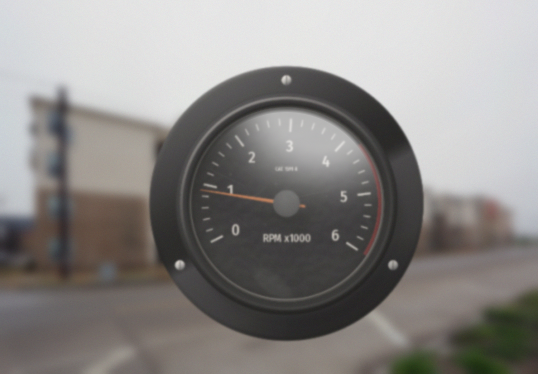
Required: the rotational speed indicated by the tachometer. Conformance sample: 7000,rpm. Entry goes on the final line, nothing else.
900,rpm
